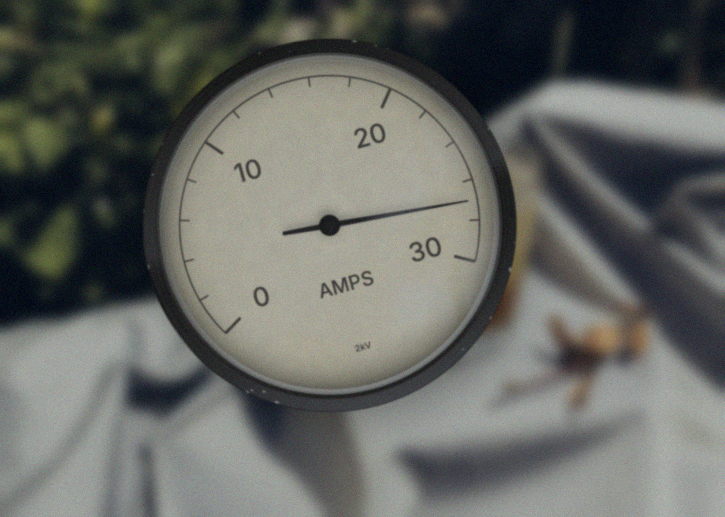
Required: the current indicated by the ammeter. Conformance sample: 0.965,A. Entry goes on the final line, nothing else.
27,A
